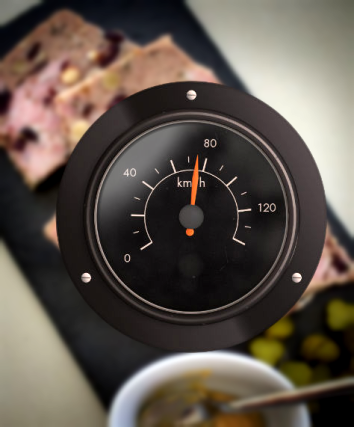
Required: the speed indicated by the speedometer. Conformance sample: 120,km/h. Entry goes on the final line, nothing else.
75,km/h
